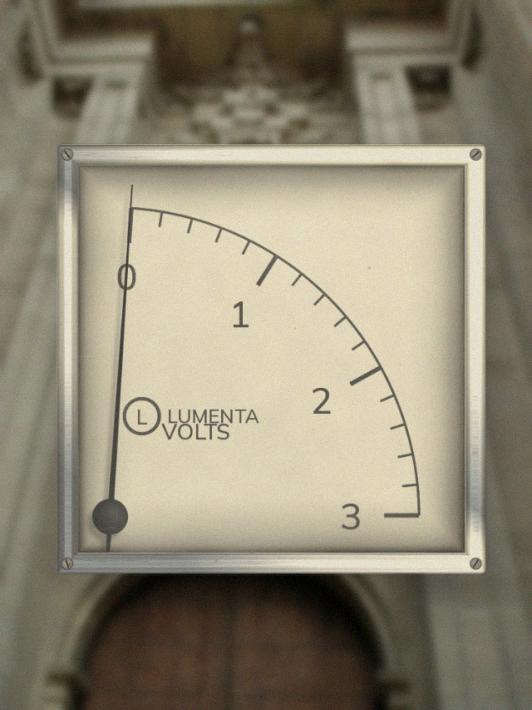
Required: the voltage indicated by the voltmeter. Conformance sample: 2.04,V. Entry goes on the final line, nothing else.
0,V
